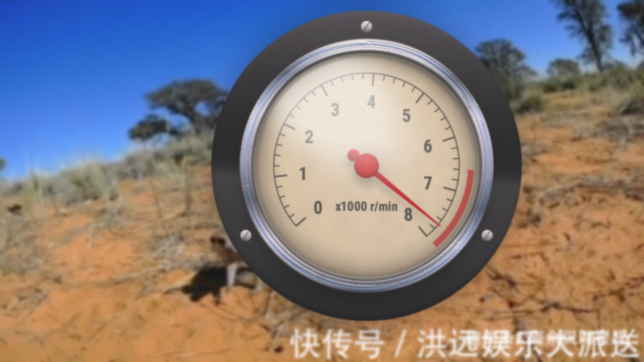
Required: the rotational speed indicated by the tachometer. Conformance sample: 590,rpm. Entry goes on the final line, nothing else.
7700,rpm
